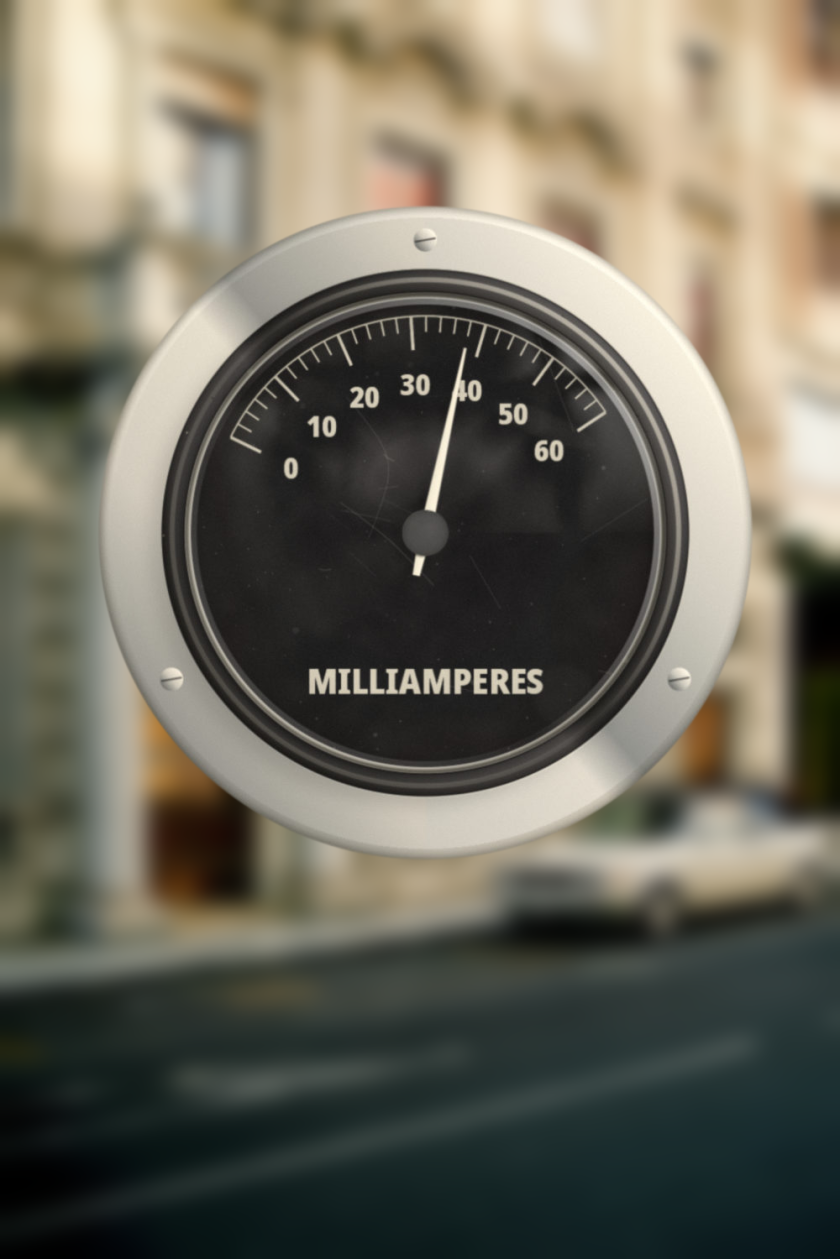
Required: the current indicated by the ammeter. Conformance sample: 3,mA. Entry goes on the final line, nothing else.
38,mA
